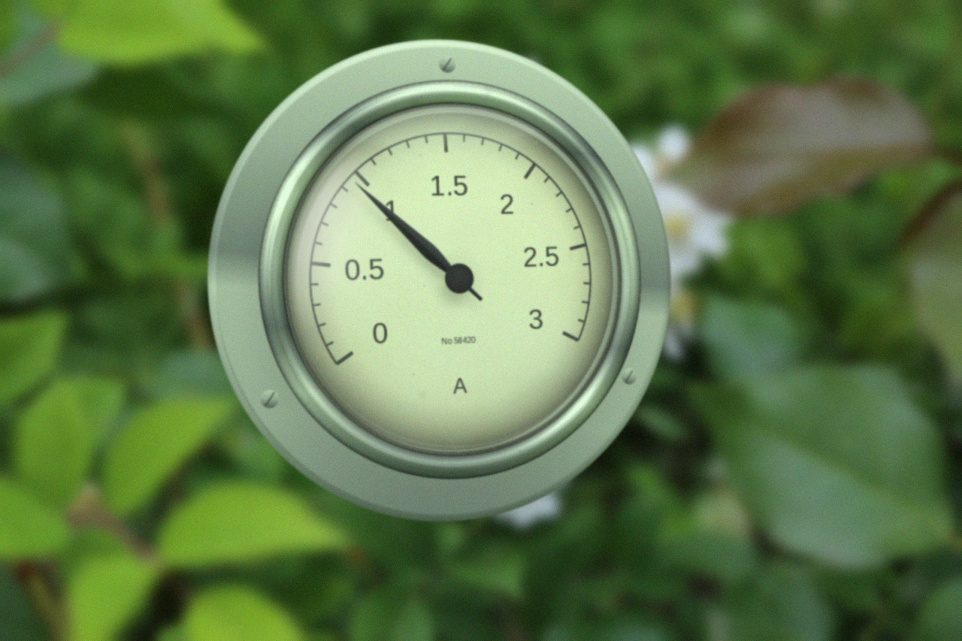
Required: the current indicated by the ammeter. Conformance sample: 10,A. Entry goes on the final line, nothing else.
0.95,A
